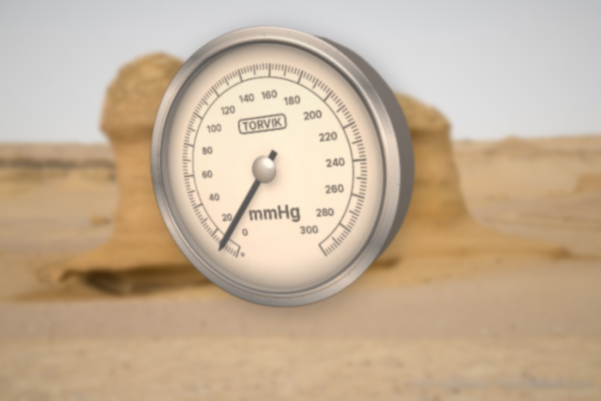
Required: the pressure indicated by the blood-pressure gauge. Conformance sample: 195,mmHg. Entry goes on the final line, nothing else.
10,mmHg
